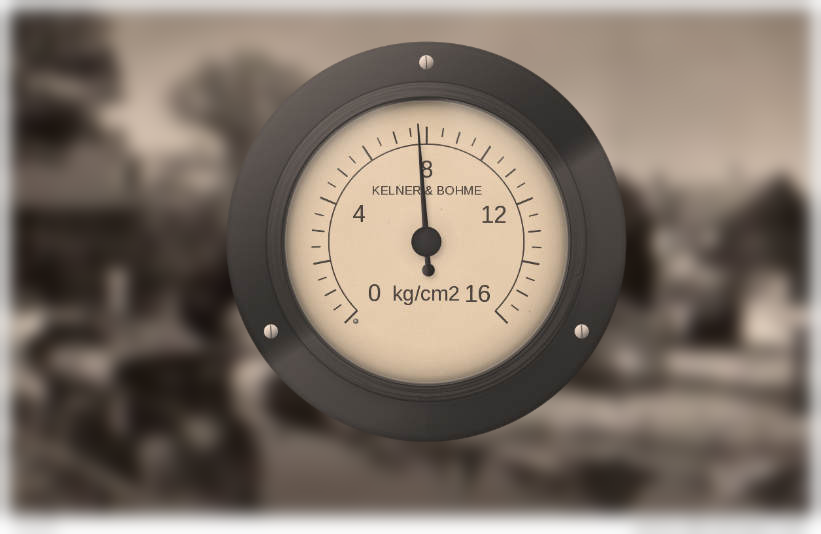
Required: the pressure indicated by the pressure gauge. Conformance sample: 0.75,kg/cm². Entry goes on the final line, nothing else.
7.75,kg/cm²
